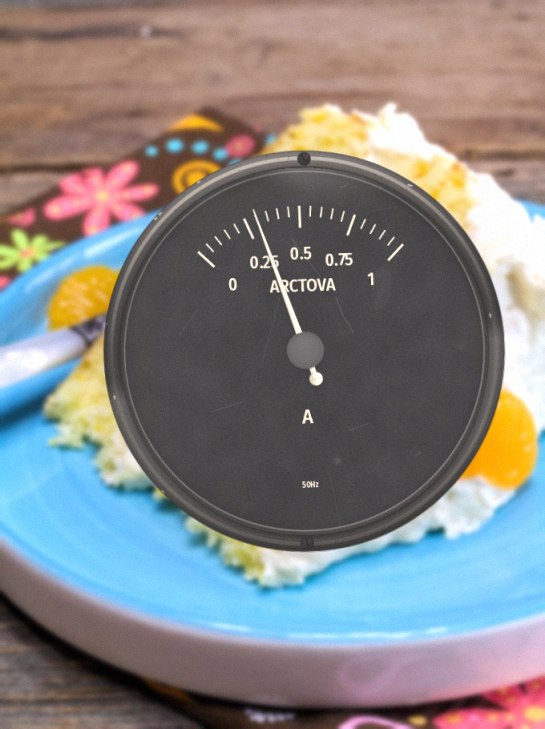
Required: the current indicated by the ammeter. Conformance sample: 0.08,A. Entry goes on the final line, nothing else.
0.3,A
